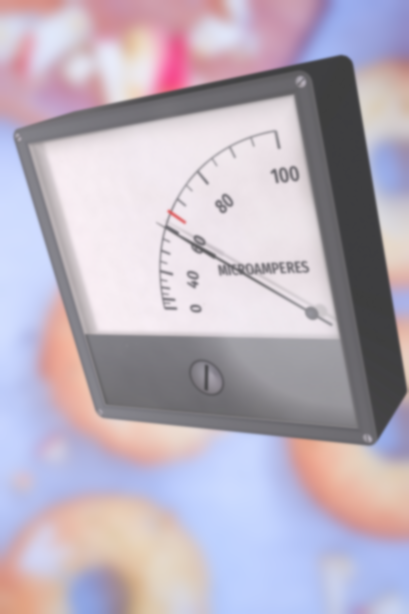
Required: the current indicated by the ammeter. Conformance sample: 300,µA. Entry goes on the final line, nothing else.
60,µA
